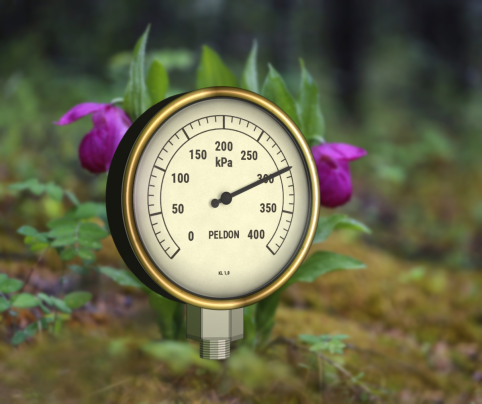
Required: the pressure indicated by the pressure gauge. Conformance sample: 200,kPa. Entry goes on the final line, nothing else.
300,kPa
